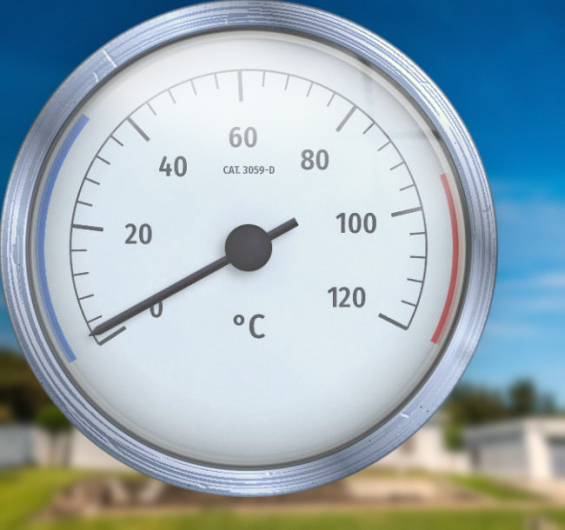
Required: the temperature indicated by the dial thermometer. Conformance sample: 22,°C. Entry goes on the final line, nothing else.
2,°C
